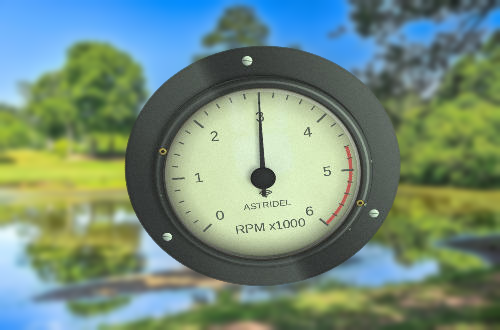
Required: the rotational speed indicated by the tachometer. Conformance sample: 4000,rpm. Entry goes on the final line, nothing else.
3000,rpm
